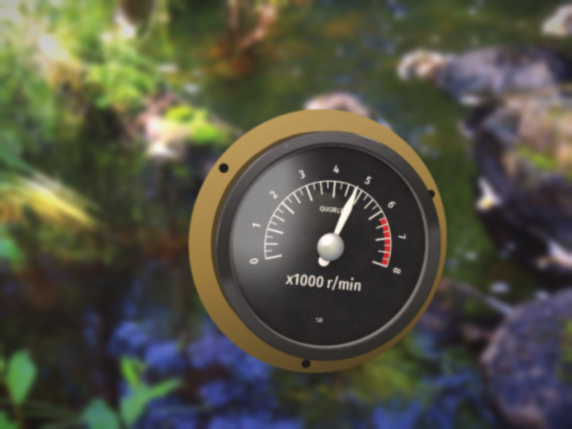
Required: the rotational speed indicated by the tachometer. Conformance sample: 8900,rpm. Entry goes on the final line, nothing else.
4750,rpm
